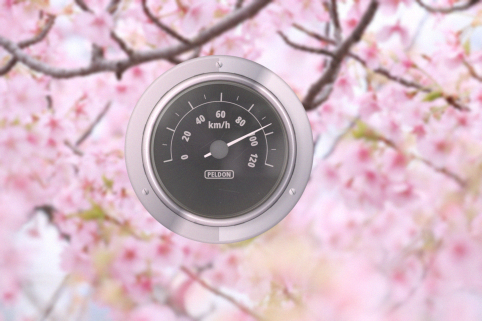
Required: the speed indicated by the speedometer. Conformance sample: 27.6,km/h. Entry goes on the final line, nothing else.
95,km/h
